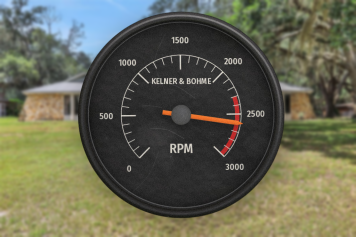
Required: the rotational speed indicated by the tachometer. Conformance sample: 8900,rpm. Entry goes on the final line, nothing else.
2600,rpm
